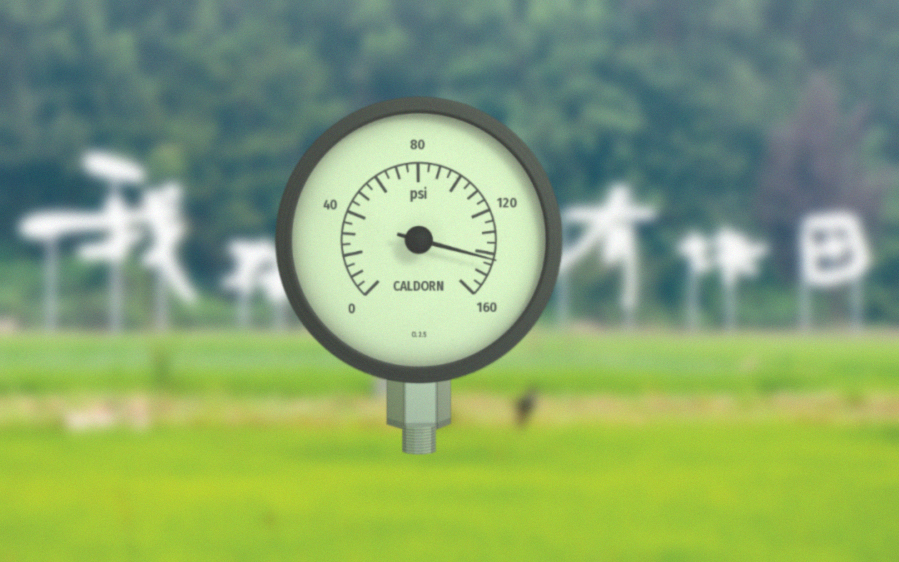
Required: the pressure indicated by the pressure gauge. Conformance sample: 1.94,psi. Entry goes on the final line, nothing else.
142.5,psi
